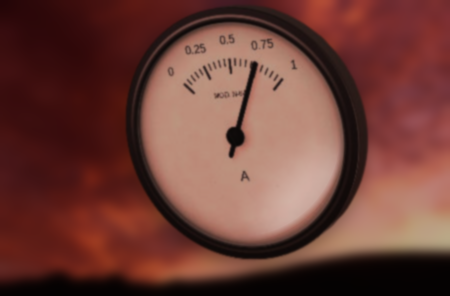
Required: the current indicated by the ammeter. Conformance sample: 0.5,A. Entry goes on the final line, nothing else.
0.75,A
